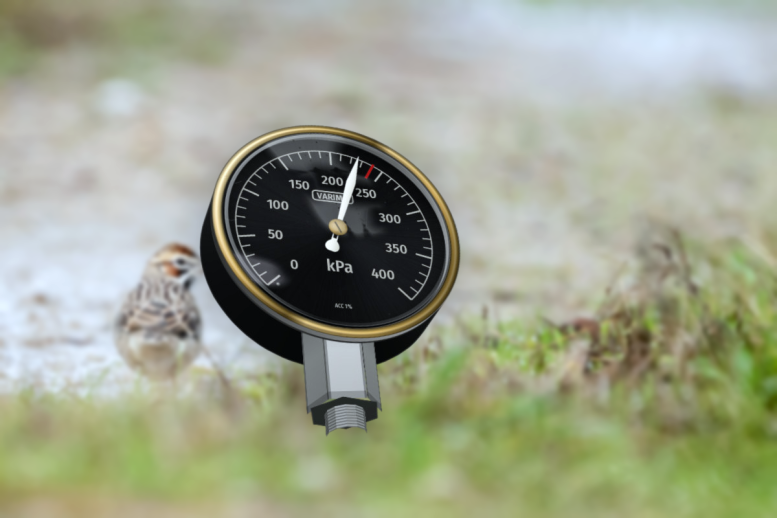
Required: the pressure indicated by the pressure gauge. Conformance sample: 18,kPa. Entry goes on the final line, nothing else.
225,kPa
